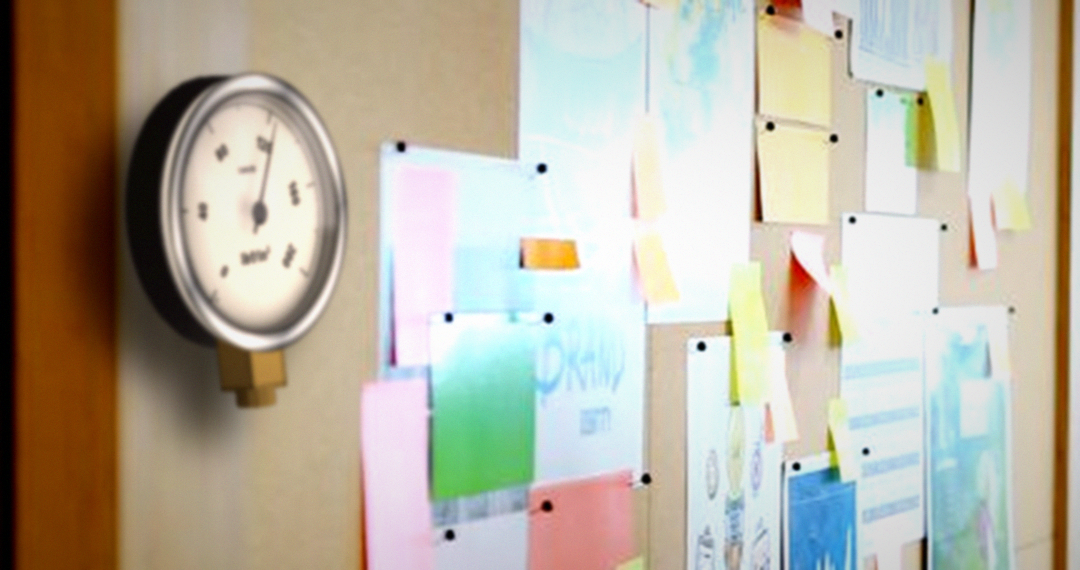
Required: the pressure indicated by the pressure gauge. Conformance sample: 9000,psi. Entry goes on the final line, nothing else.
120,psi
